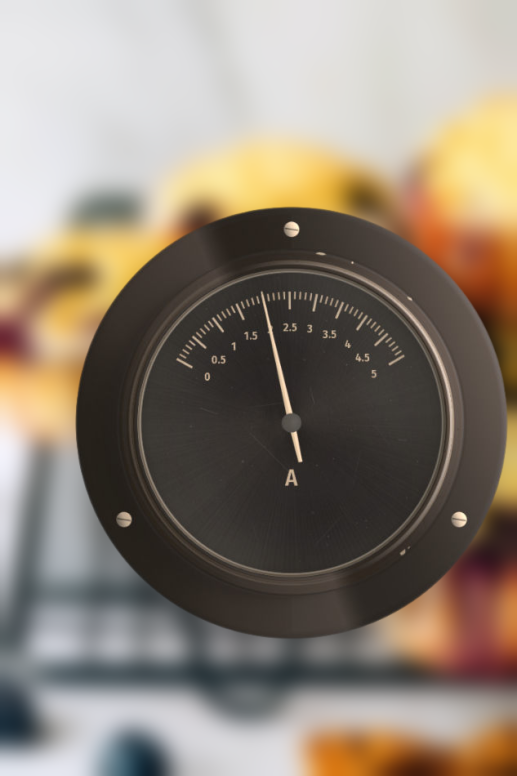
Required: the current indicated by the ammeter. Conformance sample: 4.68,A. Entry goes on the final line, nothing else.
2,A
